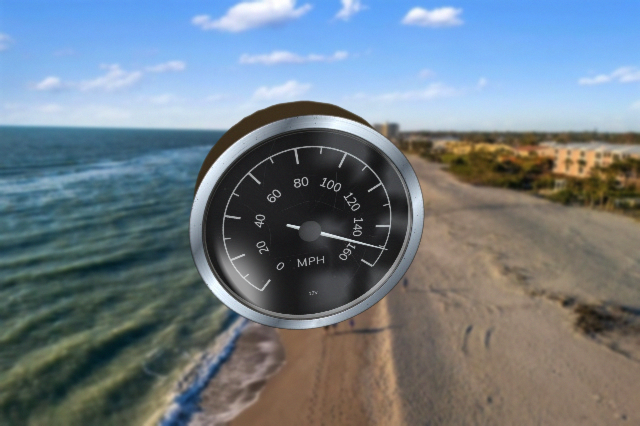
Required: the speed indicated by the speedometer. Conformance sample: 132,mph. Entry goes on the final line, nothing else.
150,mph
